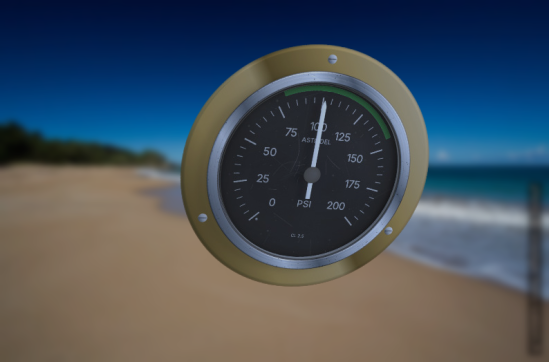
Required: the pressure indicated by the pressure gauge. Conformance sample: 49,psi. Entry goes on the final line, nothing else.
100,psi
